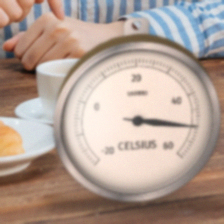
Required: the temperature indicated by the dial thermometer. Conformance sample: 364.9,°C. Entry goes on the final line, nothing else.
50,°C
